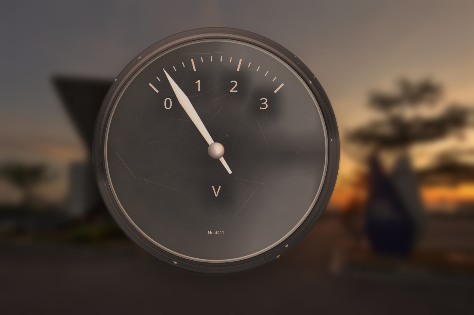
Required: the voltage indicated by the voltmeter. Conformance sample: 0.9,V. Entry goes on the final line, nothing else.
0.4,V
